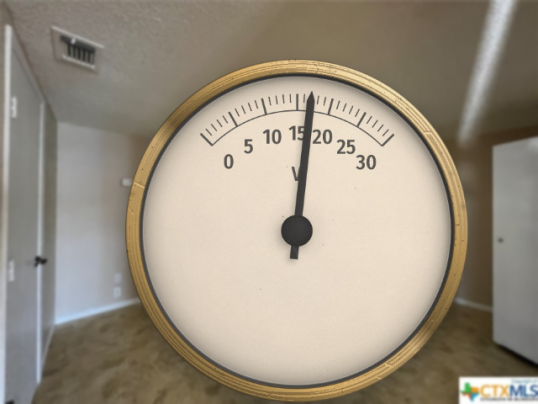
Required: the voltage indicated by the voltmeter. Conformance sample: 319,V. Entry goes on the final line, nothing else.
17,V
